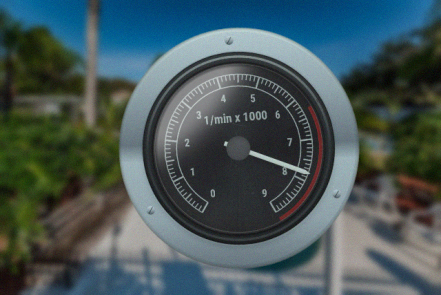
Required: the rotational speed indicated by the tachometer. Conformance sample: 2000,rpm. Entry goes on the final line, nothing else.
7800,rpm
